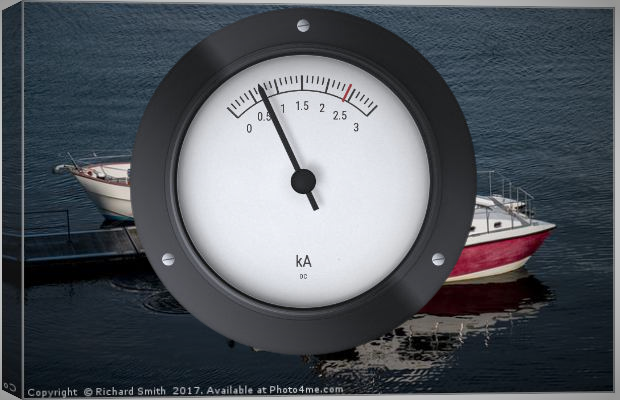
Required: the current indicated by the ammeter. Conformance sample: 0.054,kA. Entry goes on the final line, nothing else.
0.7,kA
